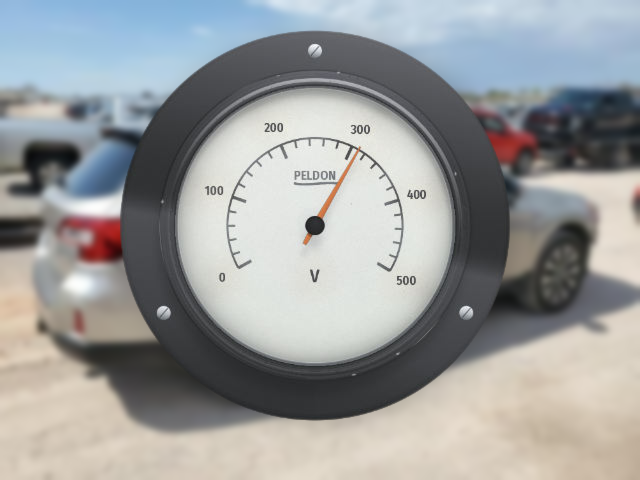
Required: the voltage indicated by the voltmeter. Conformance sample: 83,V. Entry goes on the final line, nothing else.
310,V
